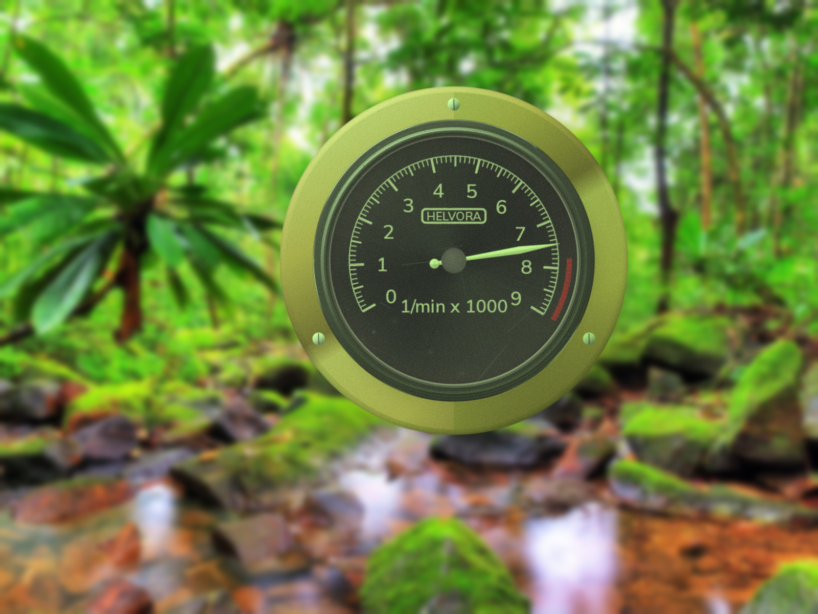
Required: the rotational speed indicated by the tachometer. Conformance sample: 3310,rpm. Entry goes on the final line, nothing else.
7500,rpm
